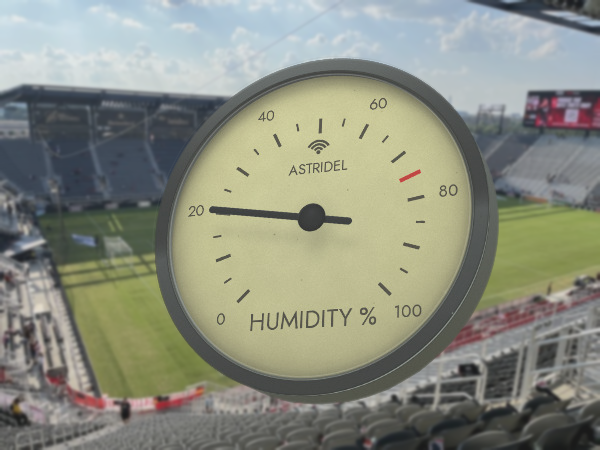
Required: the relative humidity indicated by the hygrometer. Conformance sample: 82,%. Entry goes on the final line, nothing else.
20,%
